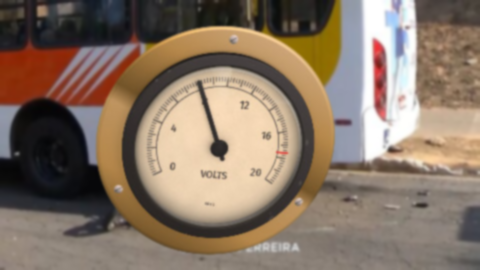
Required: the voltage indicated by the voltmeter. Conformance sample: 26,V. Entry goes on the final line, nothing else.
8,V
